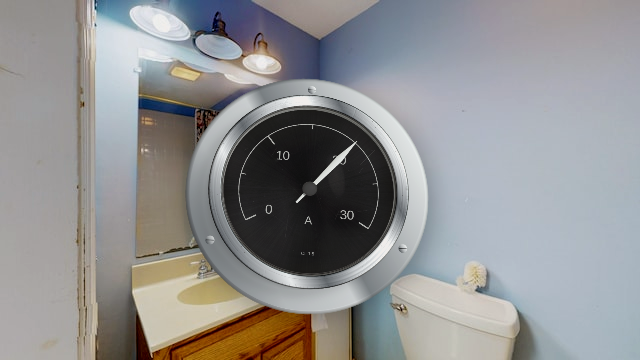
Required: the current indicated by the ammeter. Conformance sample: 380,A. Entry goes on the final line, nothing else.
20,A
